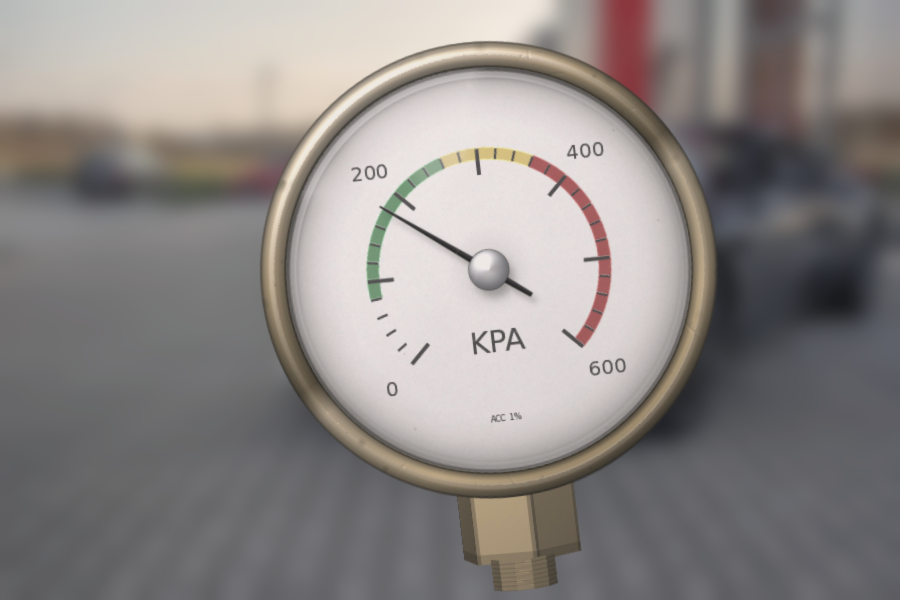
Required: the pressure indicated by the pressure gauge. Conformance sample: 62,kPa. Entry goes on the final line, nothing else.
180,kPa
